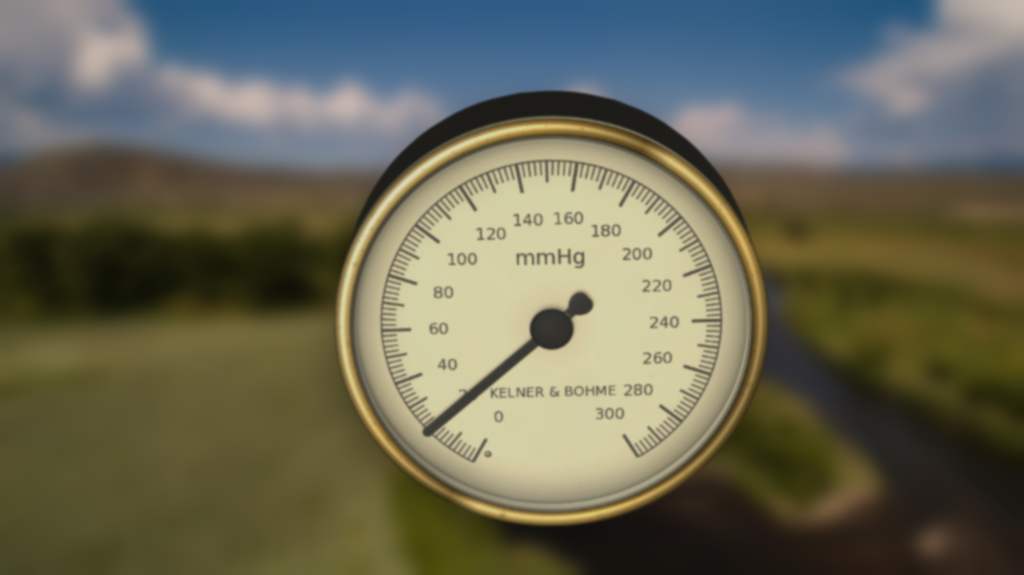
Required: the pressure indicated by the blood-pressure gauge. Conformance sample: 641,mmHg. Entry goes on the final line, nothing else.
20,mmHg
